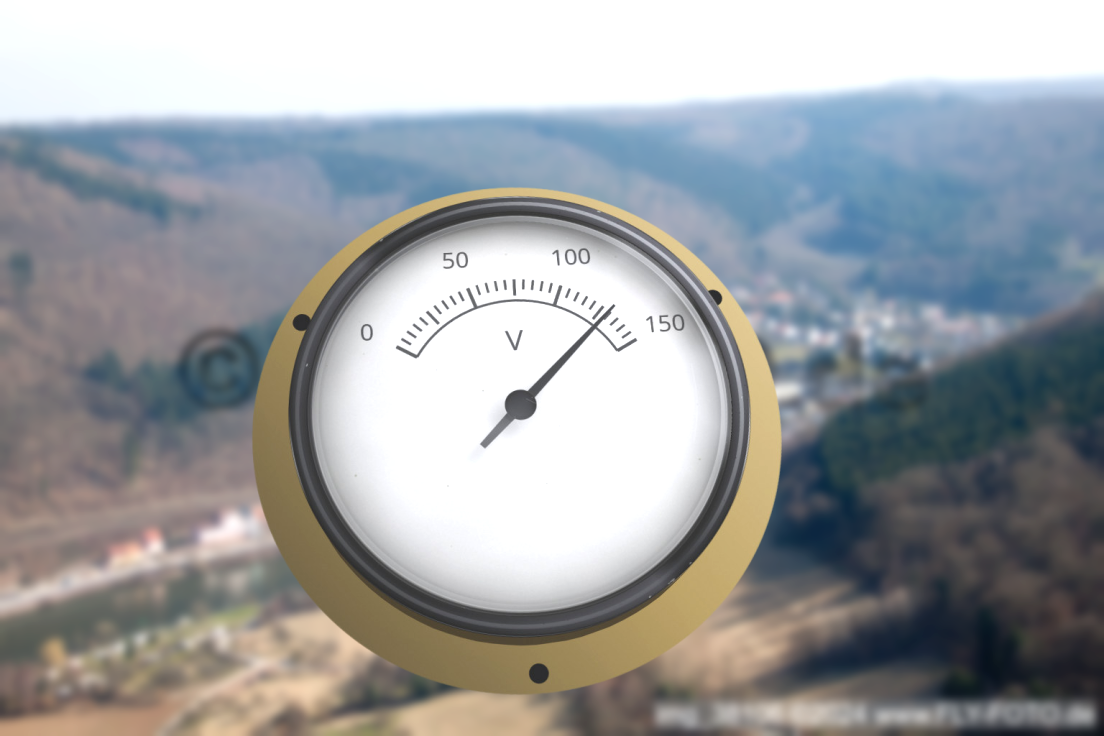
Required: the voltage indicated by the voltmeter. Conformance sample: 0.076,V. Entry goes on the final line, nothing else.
130,V
